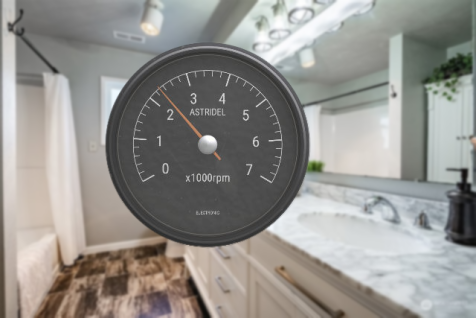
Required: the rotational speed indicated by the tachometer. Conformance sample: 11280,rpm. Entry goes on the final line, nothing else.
2300,rpm
